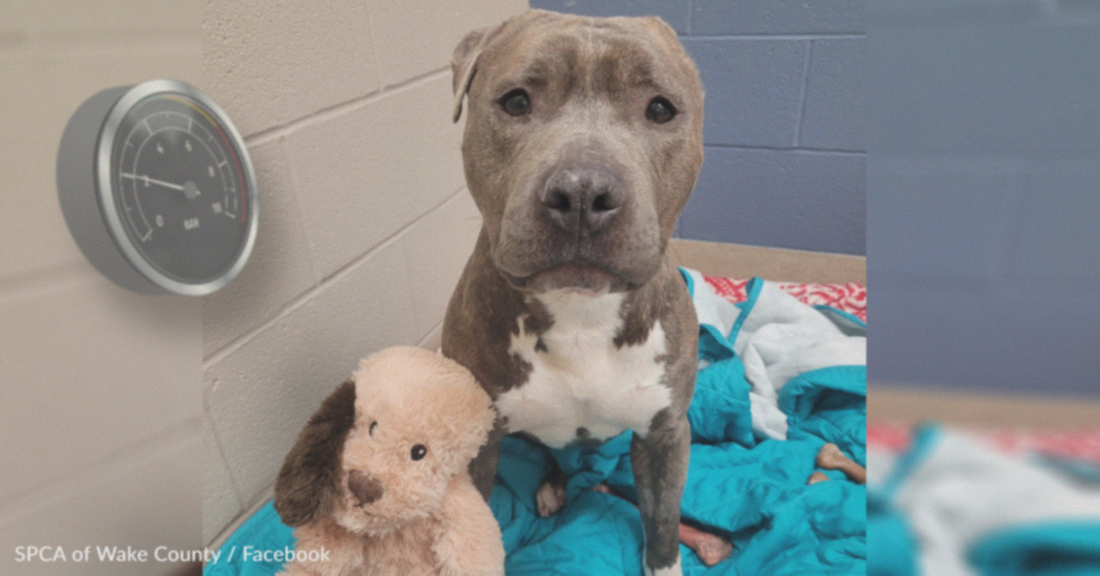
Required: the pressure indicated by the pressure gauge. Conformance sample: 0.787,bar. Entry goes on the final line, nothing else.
2,bar
